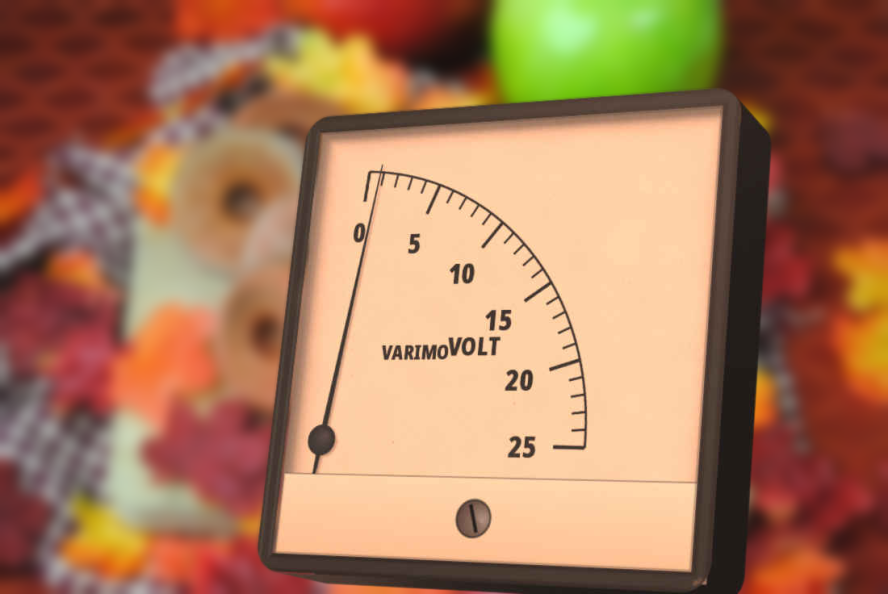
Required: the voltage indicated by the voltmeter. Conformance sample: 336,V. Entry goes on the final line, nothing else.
1,V
